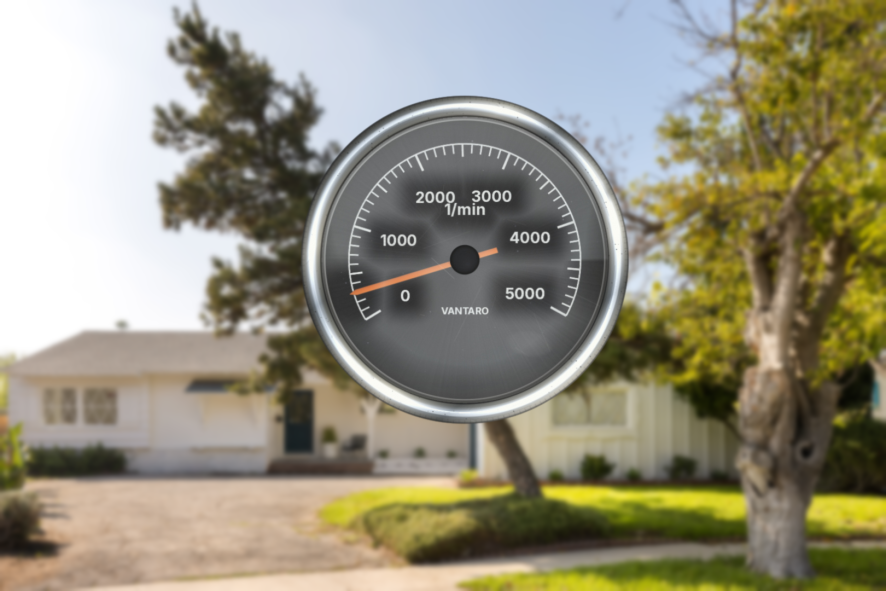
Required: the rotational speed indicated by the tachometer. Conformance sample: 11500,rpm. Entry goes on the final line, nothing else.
300,rpm
